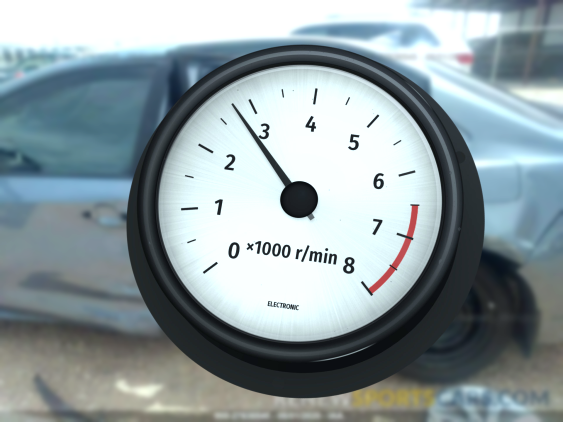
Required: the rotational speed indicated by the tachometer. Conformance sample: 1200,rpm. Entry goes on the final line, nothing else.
2750,rpm
